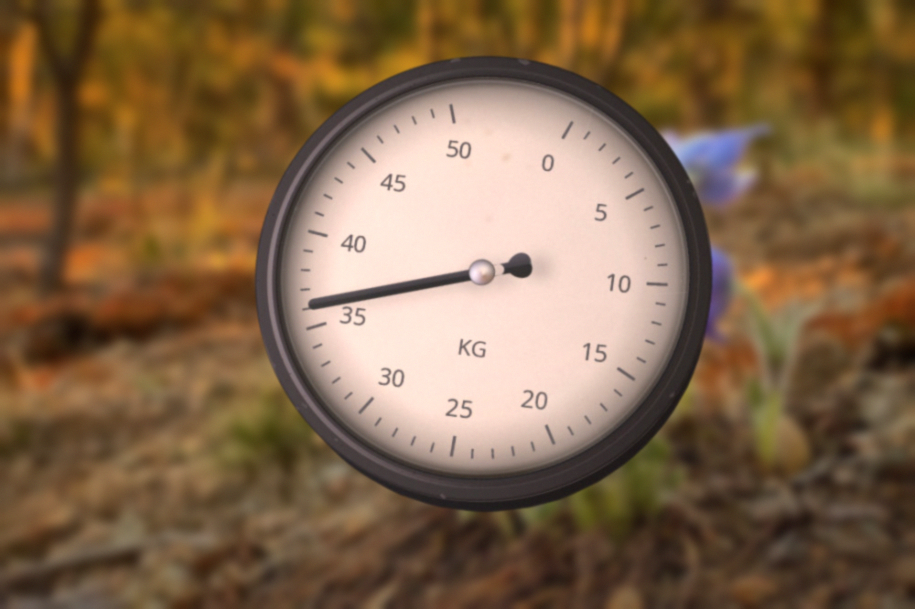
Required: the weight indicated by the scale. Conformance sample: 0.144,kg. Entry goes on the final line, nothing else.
36,kg
